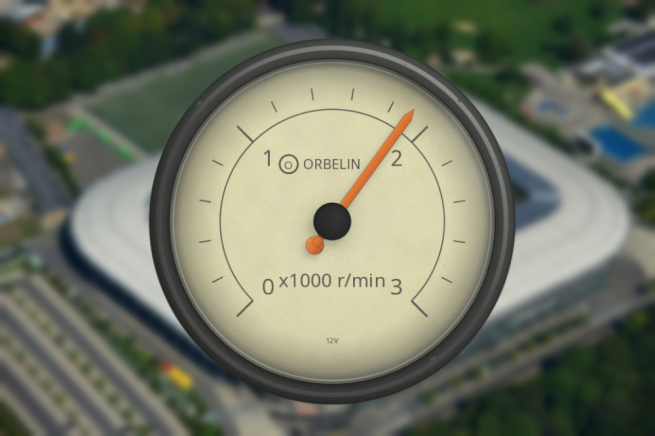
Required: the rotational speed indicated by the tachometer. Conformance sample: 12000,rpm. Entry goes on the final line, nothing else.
1900,rpm
